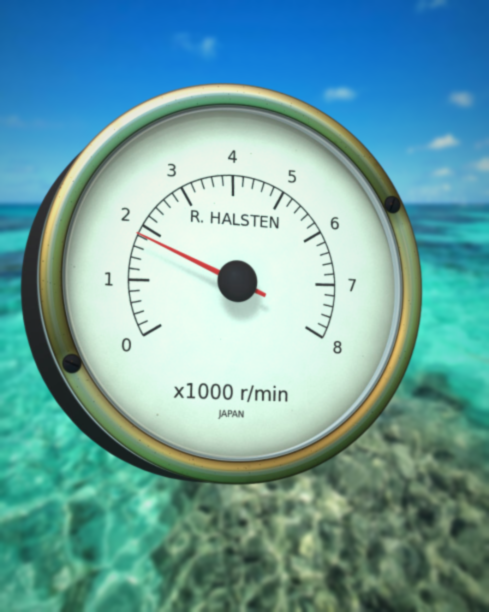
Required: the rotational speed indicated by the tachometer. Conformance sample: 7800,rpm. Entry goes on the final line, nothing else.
1800,rpm
